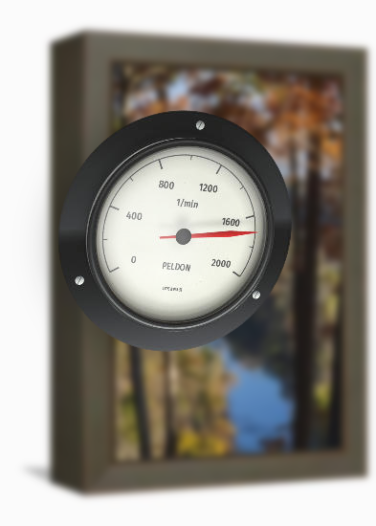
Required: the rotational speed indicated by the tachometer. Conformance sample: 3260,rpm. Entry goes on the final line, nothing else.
1700,rpm
